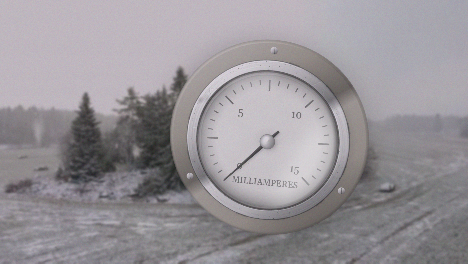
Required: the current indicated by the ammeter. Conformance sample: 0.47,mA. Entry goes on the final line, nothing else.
0,mA
